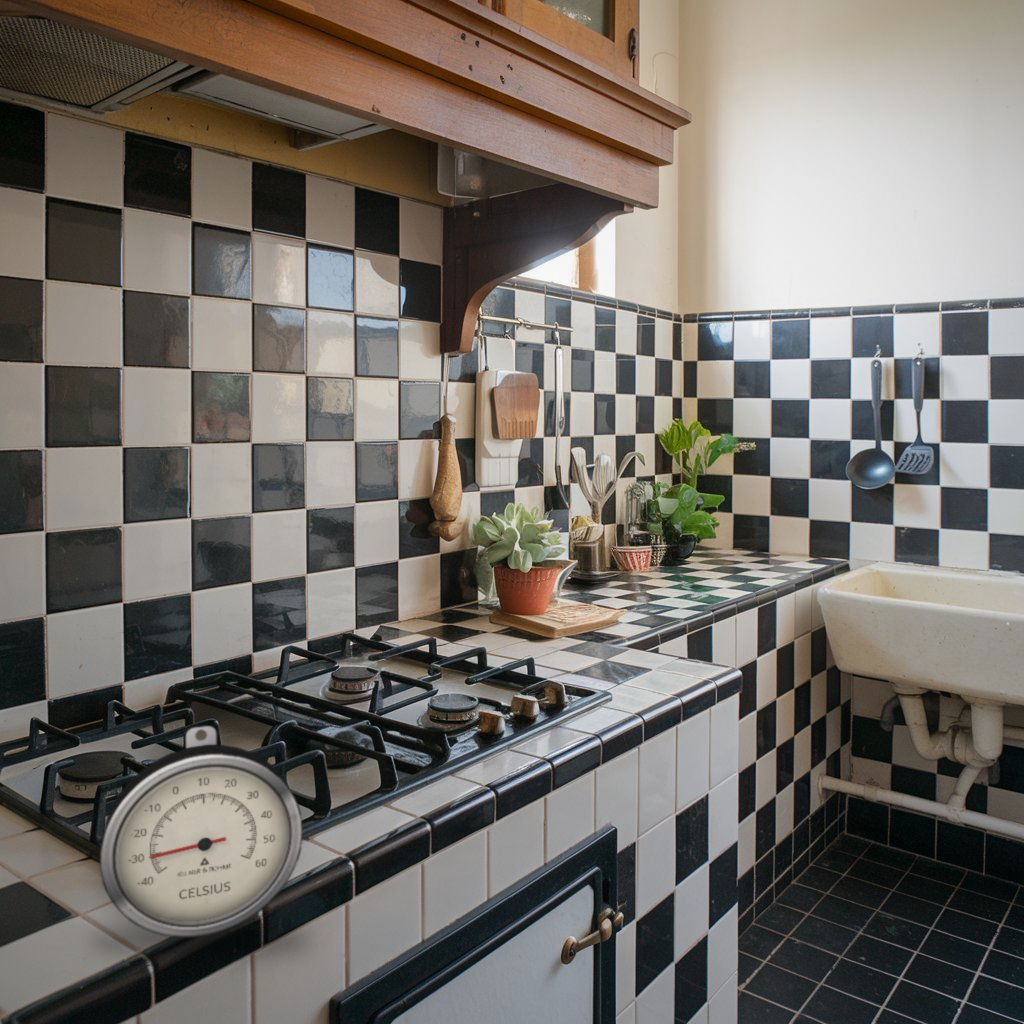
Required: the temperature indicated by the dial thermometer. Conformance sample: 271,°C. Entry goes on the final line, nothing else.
-30,°C
